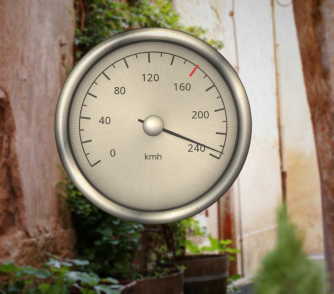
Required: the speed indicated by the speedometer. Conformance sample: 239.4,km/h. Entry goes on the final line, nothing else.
235,km/h
